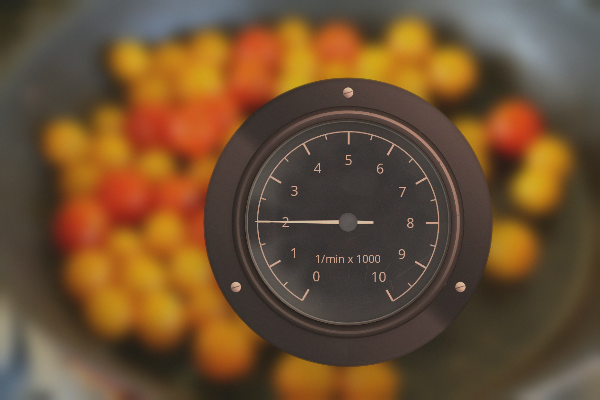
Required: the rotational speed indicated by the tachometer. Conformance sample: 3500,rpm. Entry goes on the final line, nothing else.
2000,rpm
